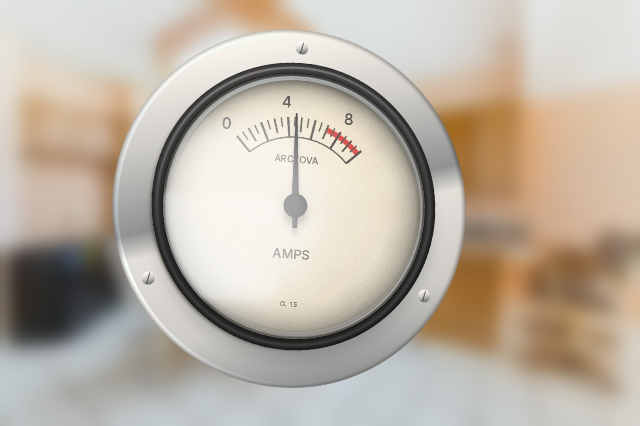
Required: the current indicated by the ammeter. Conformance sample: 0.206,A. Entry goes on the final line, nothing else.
4.5,A
